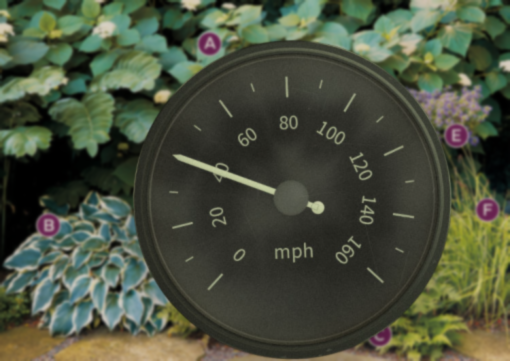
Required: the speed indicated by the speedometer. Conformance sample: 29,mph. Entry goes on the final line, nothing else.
40,mph
